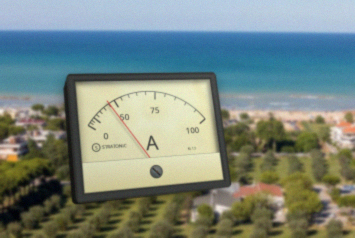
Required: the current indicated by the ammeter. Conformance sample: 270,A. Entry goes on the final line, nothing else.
45,A
